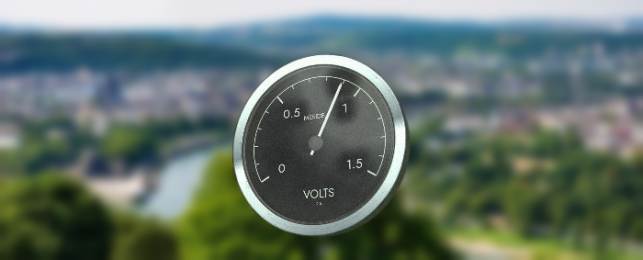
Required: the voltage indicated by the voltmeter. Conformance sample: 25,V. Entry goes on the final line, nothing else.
0.9,V
